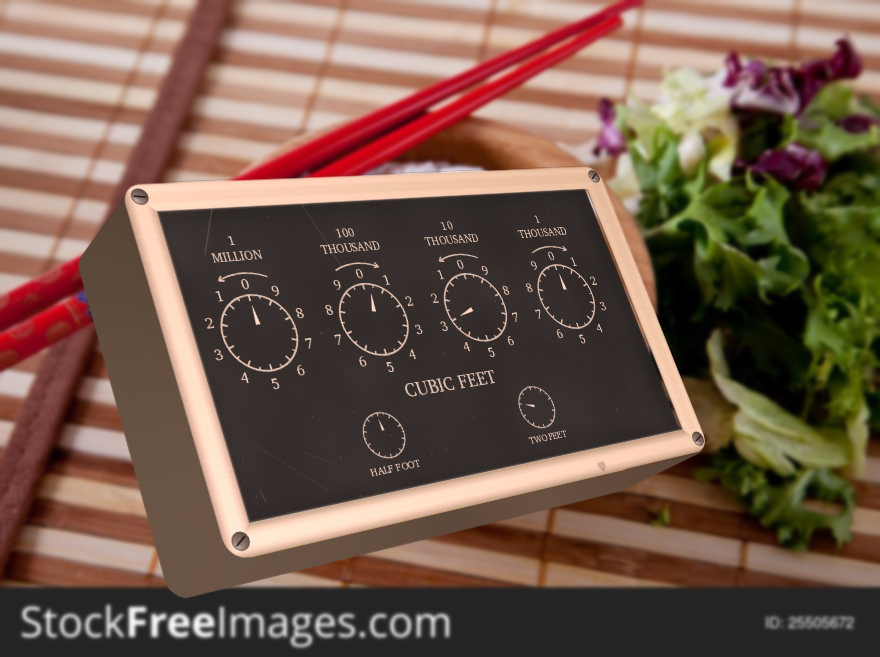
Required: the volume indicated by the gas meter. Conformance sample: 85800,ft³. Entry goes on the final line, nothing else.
3000,ft³
